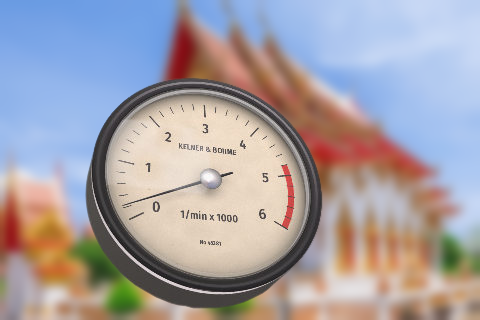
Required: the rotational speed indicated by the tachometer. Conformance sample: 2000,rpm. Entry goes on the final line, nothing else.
200,rpm
